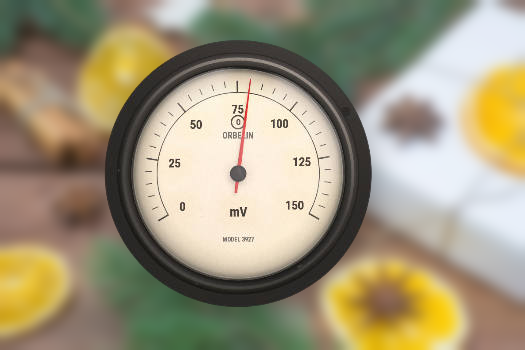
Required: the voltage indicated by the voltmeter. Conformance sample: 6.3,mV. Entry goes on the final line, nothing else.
80,mV
